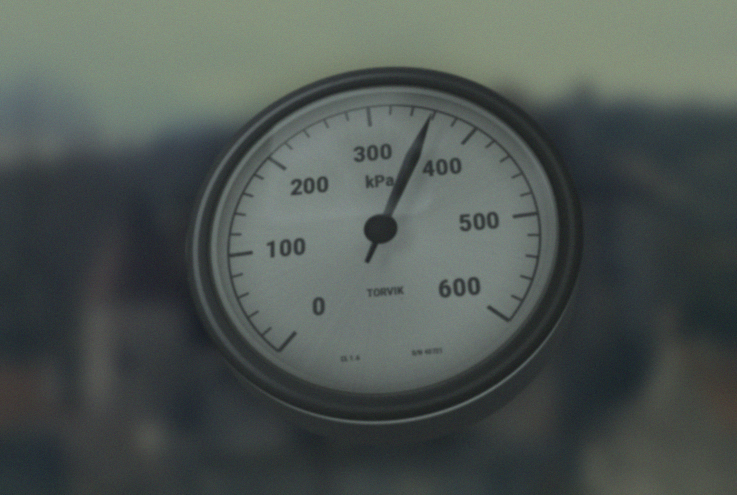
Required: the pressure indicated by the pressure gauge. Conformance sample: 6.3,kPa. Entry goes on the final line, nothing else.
360,kPa
